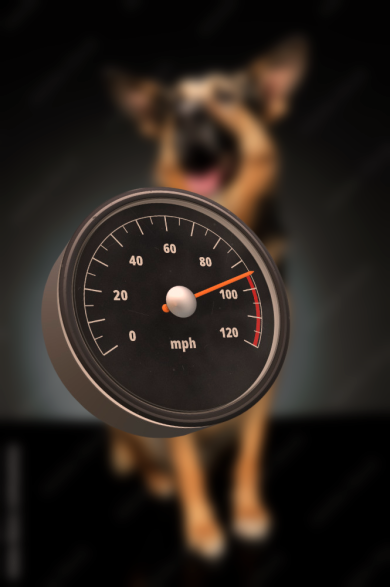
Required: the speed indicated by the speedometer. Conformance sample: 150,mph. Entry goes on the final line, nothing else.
95,mph
